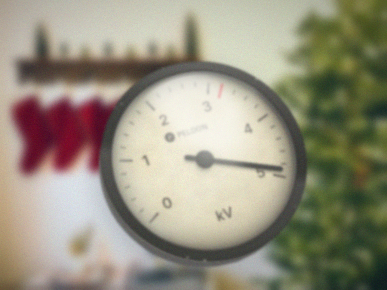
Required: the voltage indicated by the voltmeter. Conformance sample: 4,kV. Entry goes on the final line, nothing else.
4.9,kV
